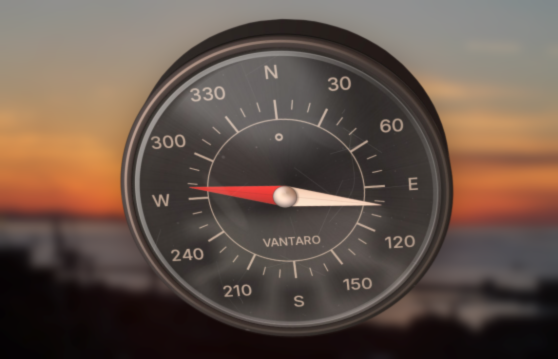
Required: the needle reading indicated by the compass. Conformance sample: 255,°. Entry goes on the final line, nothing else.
280,°
